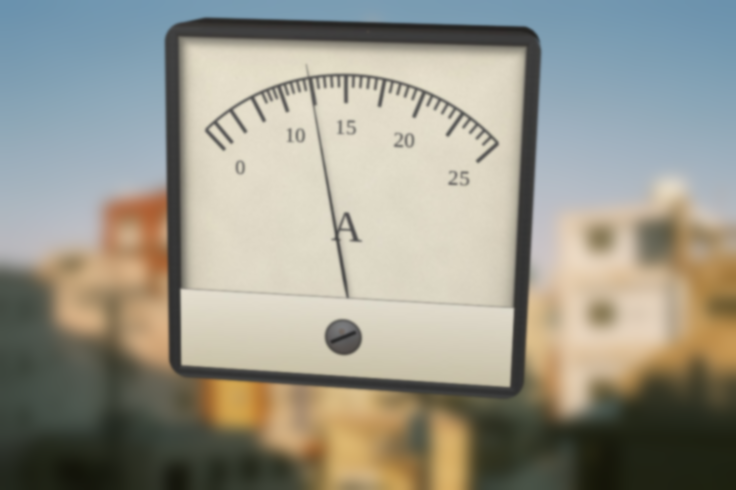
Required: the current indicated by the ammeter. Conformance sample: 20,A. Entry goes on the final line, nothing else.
12.5,A
